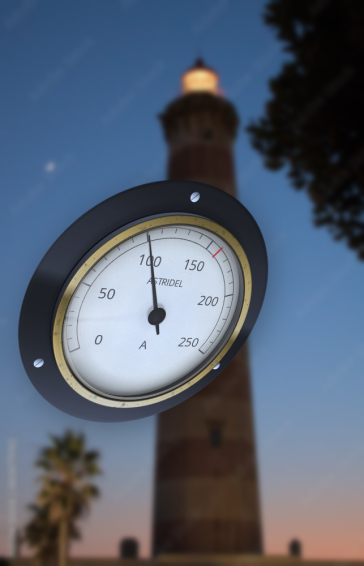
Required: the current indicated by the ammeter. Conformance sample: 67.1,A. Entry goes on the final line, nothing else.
100,A
